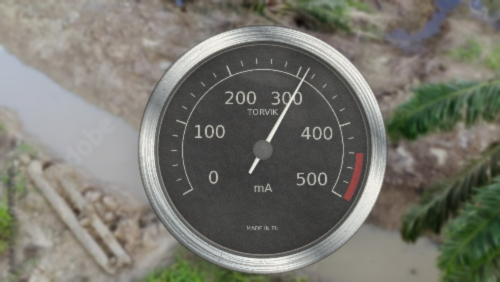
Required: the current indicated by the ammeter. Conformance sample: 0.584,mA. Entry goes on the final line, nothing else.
310,mA
